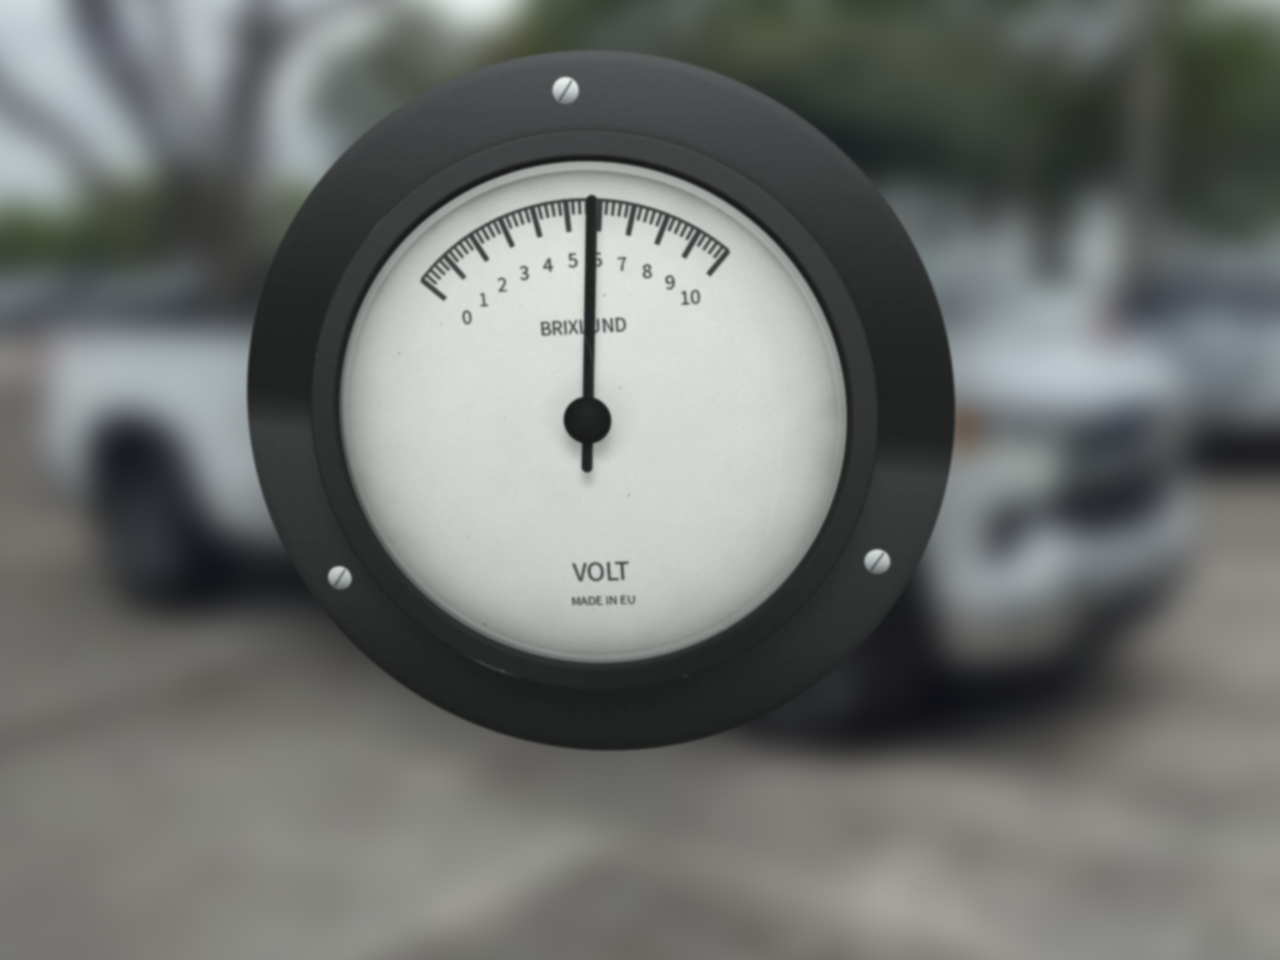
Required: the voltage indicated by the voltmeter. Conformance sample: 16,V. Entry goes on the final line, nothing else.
5.8,V
